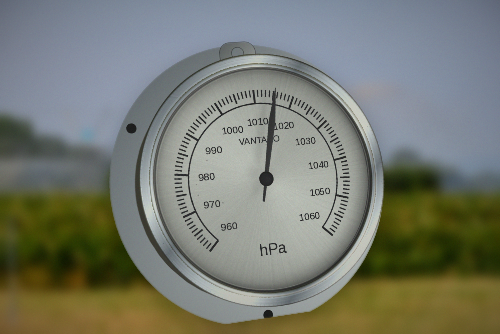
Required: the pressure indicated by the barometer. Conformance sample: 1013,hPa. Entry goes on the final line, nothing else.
1015,hPa
